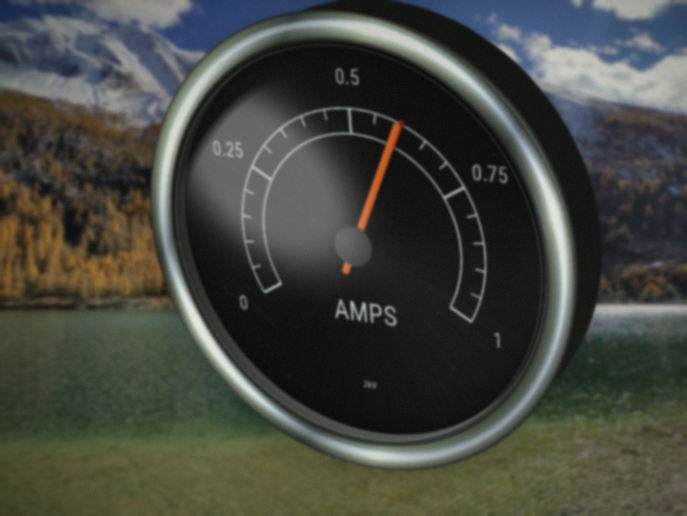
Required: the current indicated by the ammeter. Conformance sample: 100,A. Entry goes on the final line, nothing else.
0.6,A
